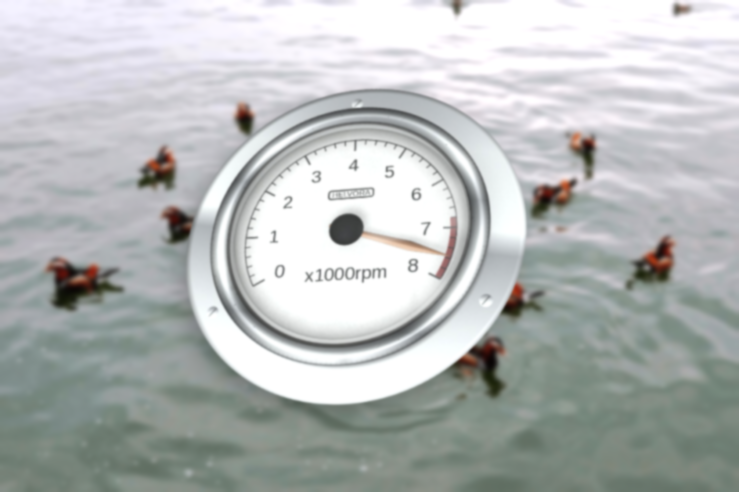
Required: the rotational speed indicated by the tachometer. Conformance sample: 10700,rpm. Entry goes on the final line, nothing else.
7600,rpm
